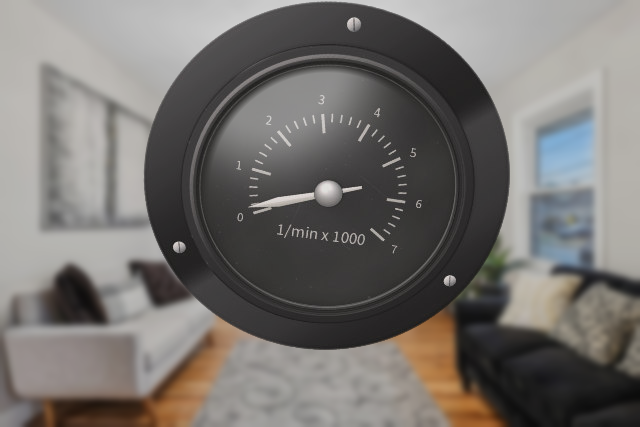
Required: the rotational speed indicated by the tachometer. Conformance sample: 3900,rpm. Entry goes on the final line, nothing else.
200,rpm
